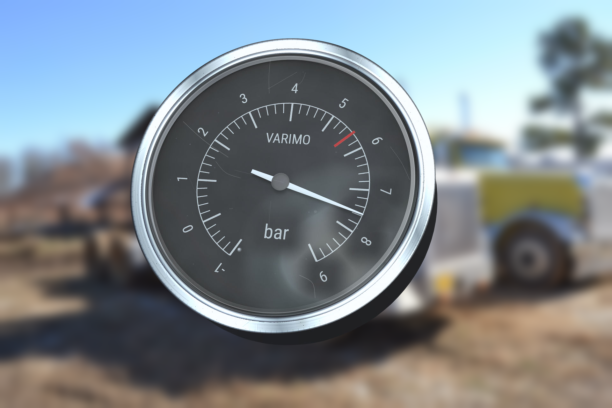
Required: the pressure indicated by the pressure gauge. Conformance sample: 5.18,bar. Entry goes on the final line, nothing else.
7.6,bar
